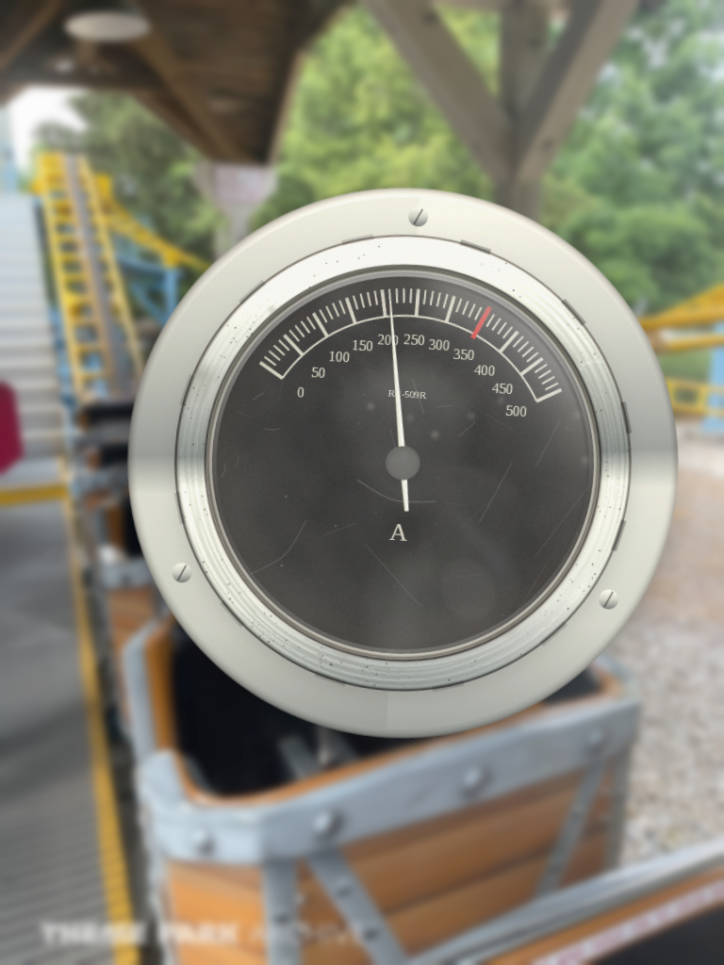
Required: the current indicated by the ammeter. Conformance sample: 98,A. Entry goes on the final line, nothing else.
210,A
